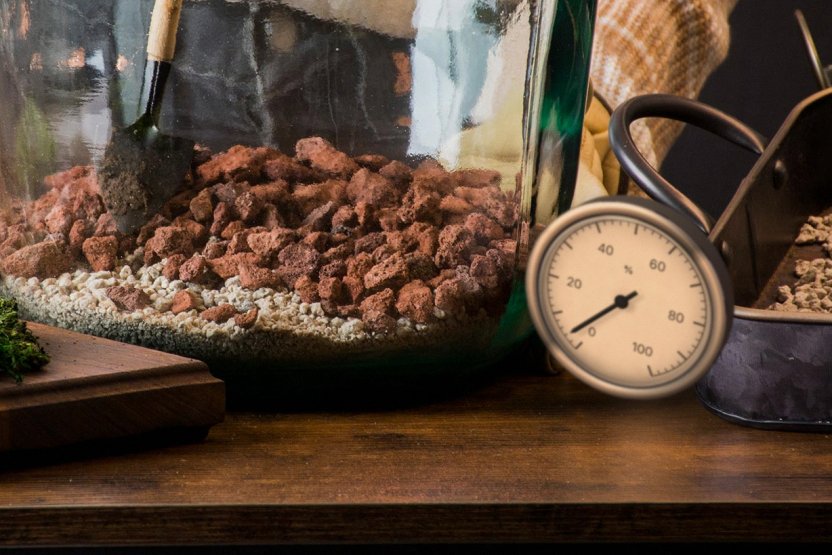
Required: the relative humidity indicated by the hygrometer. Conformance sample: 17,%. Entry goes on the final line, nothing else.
4,%
